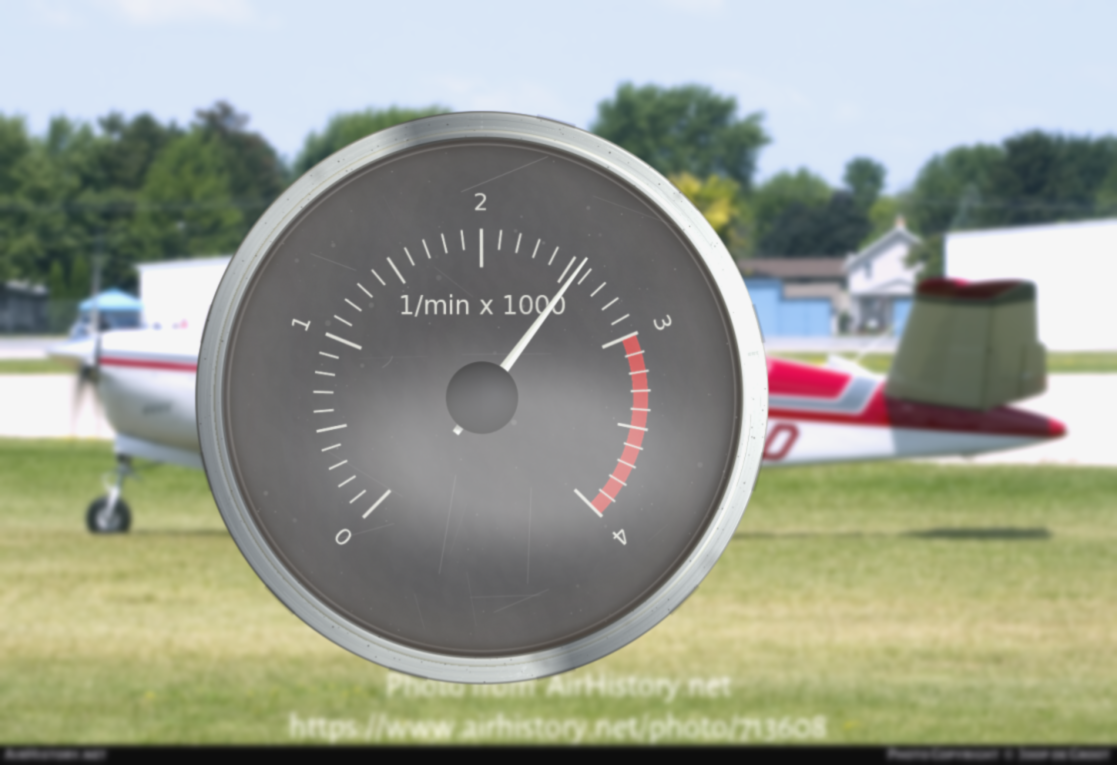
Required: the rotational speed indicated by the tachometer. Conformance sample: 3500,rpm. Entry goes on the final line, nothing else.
2550,rpm
